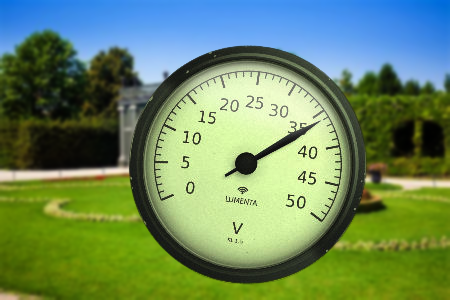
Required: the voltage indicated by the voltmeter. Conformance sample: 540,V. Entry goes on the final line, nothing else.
36,V
